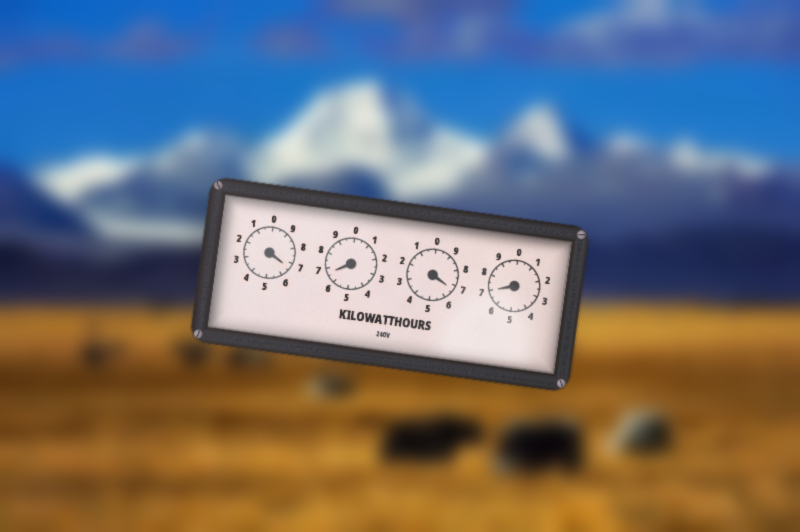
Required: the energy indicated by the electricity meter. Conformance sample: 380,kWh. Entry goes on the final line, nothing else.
6667,kWh
